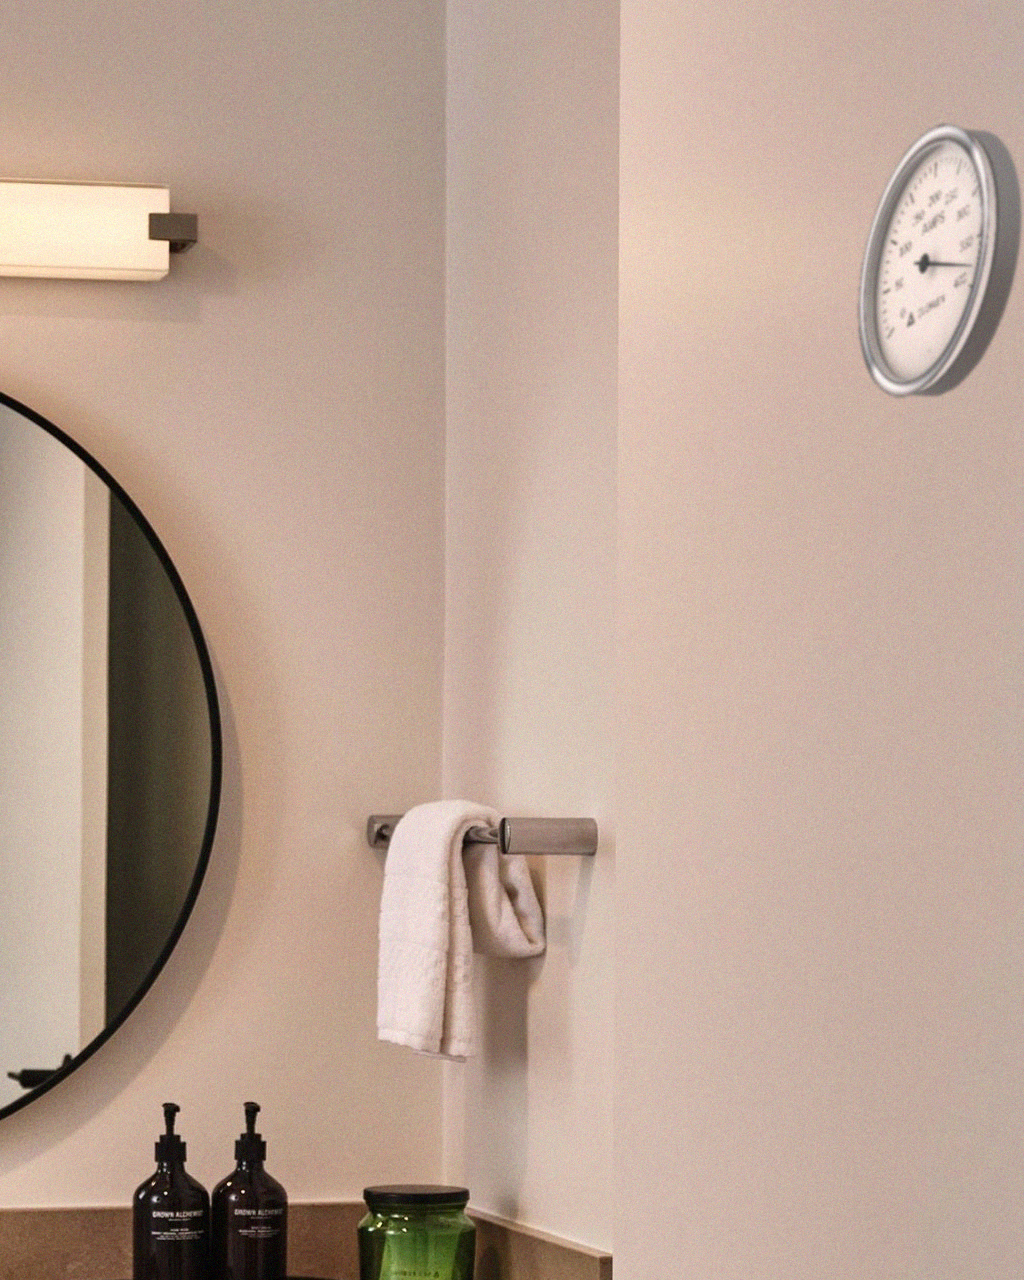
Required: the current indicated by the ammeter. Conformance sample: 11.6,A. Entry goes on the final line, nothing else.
380,A
